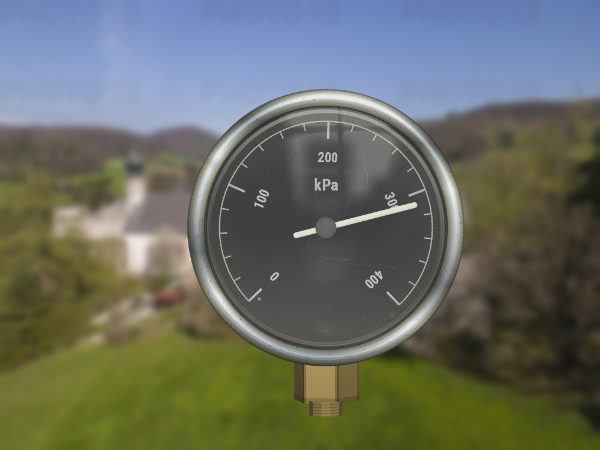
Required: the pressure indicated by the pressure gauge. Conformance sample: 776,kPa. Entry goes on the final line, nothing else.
310,kPa
